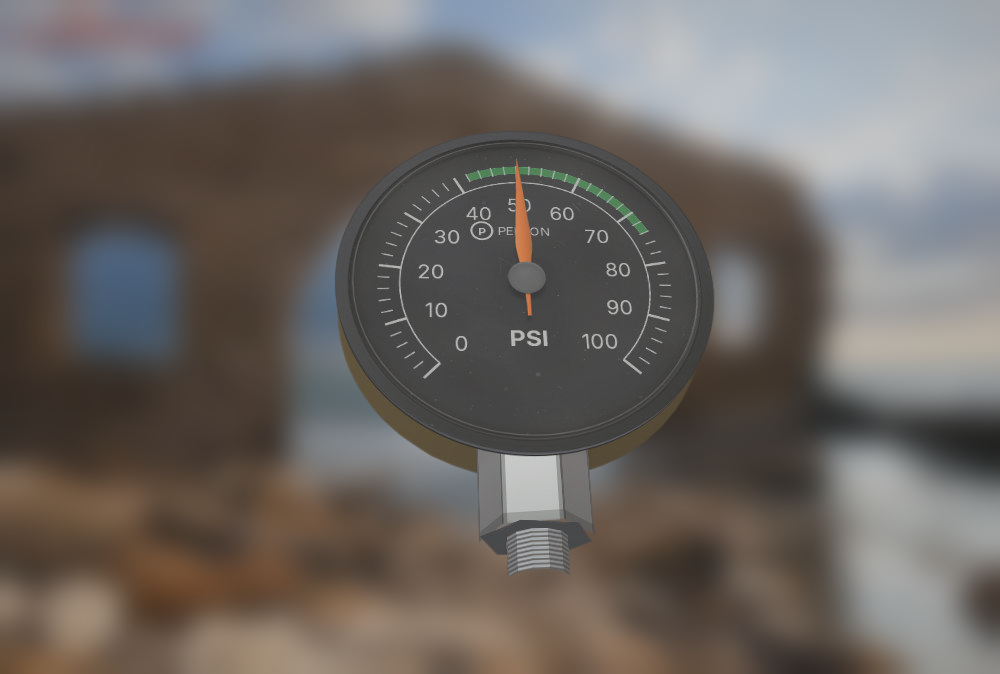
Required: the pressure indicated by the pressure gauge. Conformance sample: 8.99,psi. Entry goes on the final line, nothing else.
50,psi
